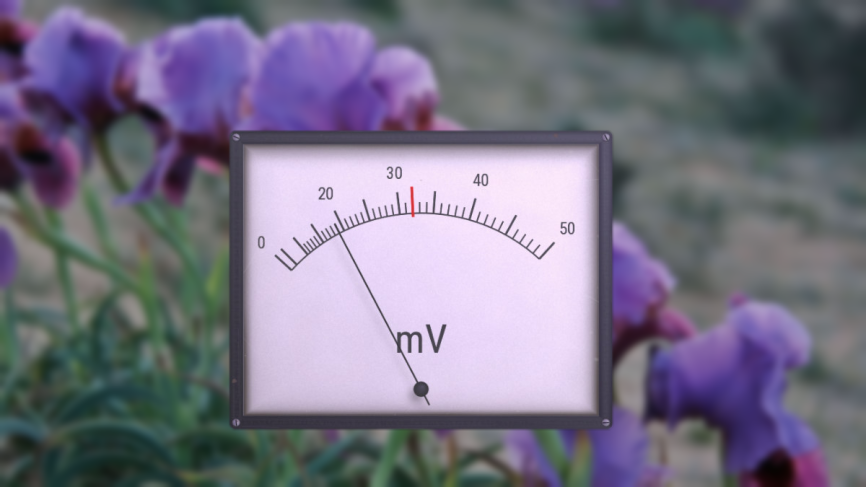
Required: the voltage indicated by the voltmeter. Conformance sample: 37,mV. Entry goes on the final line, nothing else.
19,mV
